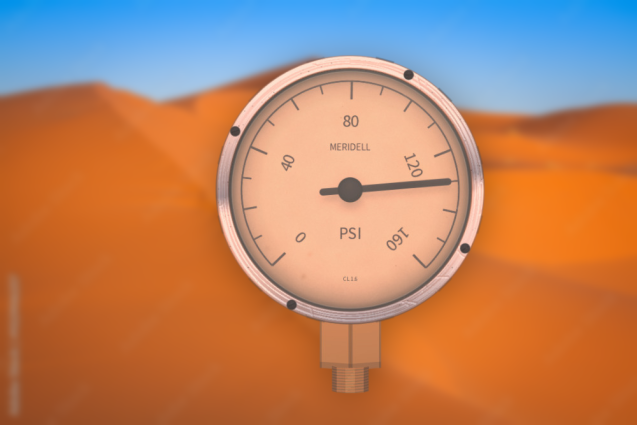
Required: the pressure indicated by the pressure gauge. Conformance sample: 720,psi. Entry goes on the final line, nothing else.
130,psi
